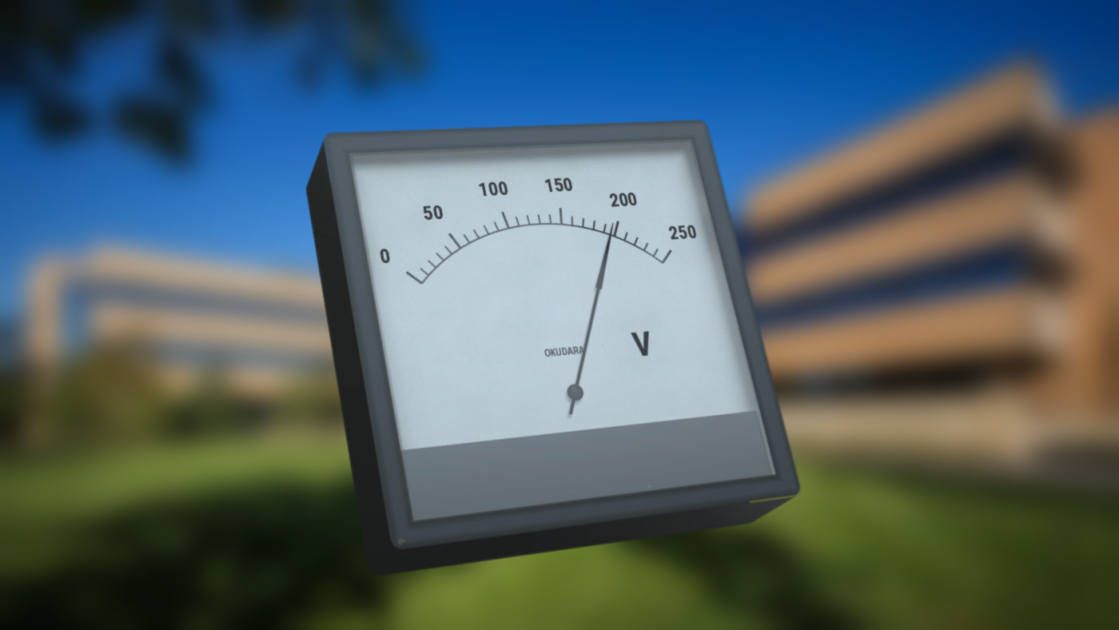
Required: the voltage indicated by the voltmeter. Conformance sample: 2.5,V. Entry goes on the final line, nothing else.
195,V
